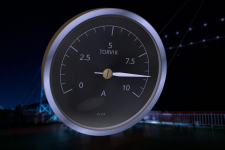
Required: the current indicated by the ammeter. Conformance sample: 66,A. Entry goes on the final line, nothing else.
8.75,A
